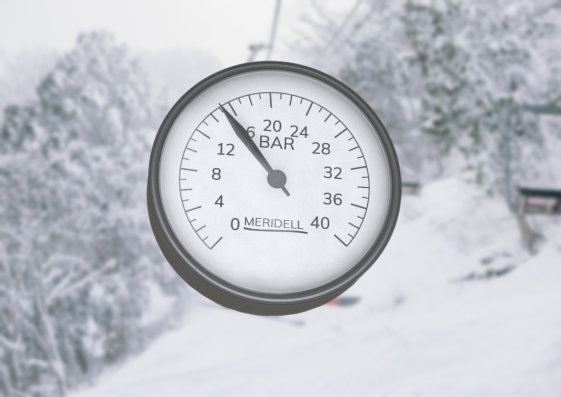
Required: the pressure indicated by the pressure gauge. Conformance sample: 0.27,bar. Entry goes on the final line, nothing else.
15,bar
